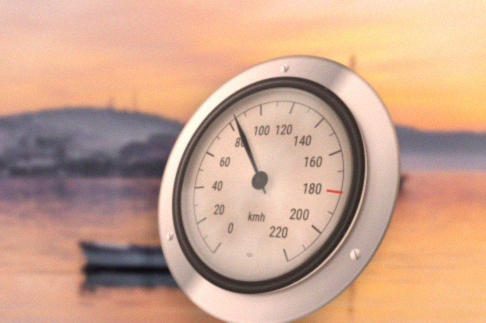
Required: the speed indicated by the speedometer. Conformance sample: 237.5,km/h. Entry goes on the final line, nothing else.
85,km/h
